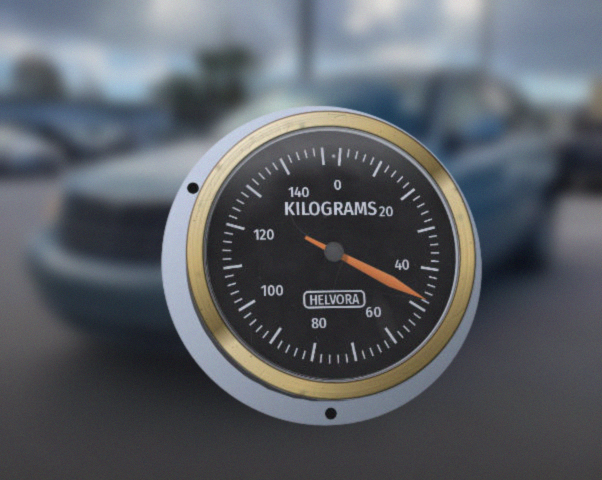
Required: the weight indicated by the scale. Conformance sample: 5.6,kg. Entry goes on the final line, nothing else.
48,kg
